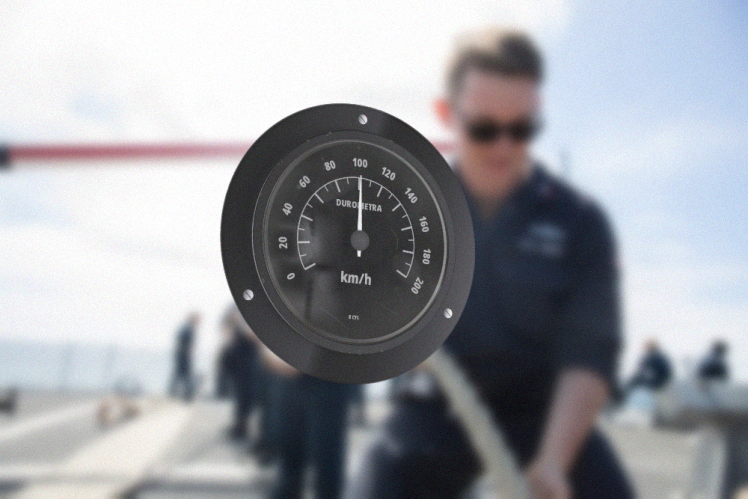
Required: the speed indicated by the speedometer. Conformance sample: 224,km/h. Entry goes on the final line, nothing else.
100,km/h
